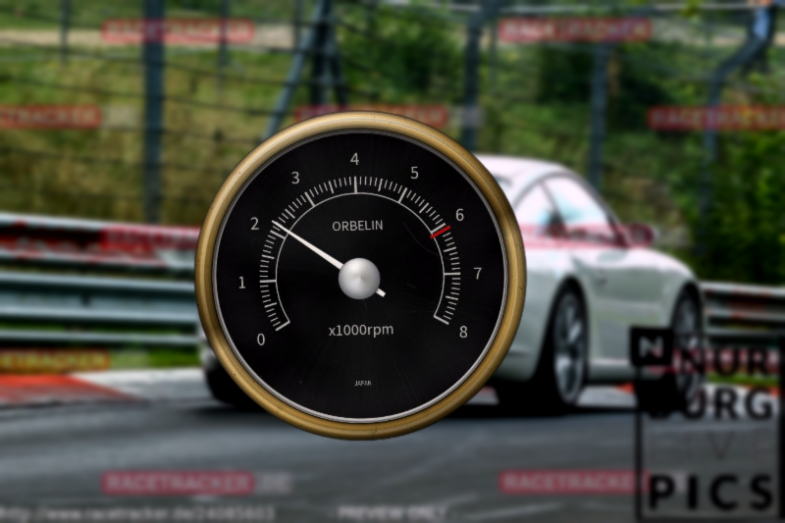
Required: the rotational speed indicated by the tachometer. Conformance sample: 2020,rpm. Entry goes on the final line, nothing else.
2200,rpm
